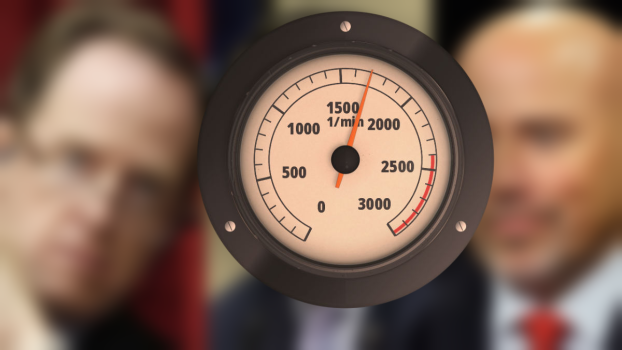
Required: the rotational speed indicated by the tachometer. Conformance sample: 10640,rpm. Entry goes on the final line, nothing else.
1700,rpm
